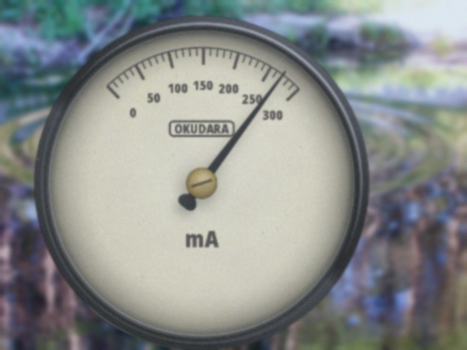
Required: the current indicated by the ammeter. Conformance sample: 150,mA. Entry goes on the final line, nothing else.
270,mA
